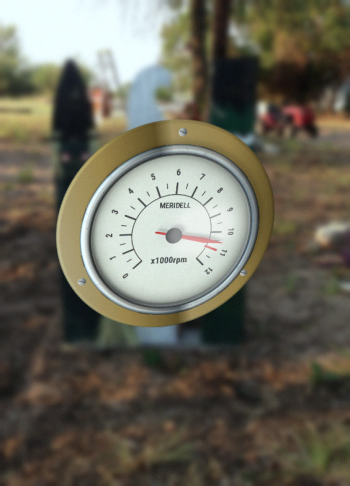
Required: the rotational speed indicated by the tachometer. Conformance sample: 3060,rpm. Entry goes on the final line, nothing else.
10500,rpm
